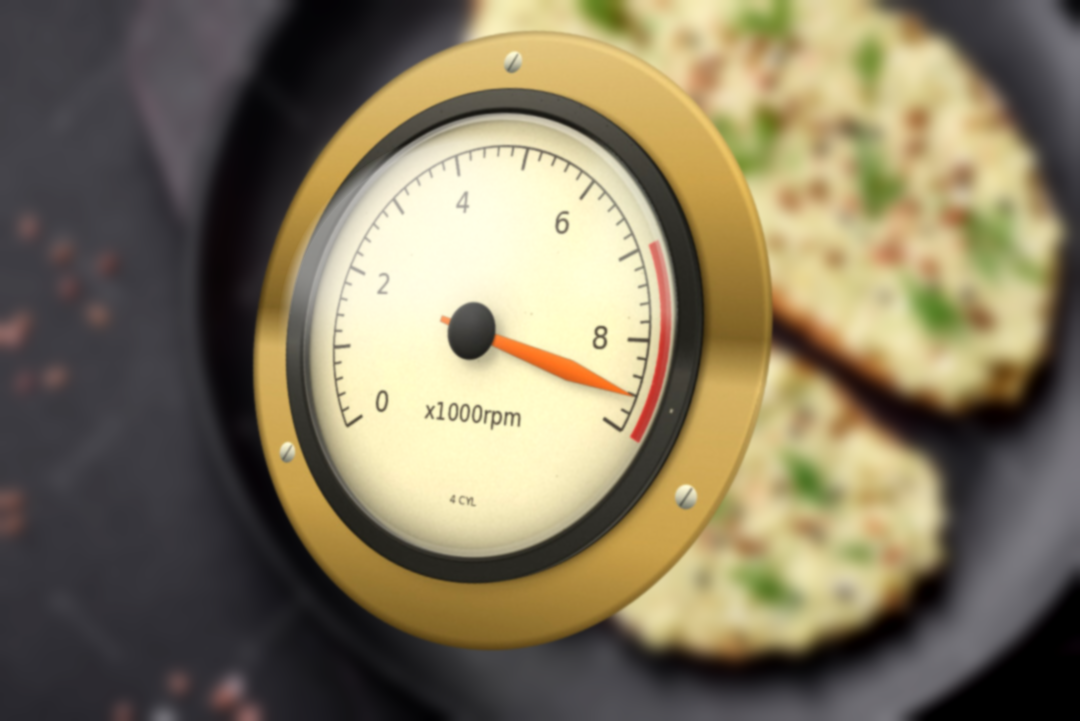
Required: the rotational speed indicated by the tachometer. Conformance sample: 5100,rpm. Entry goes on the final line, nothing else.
8600,rpm
